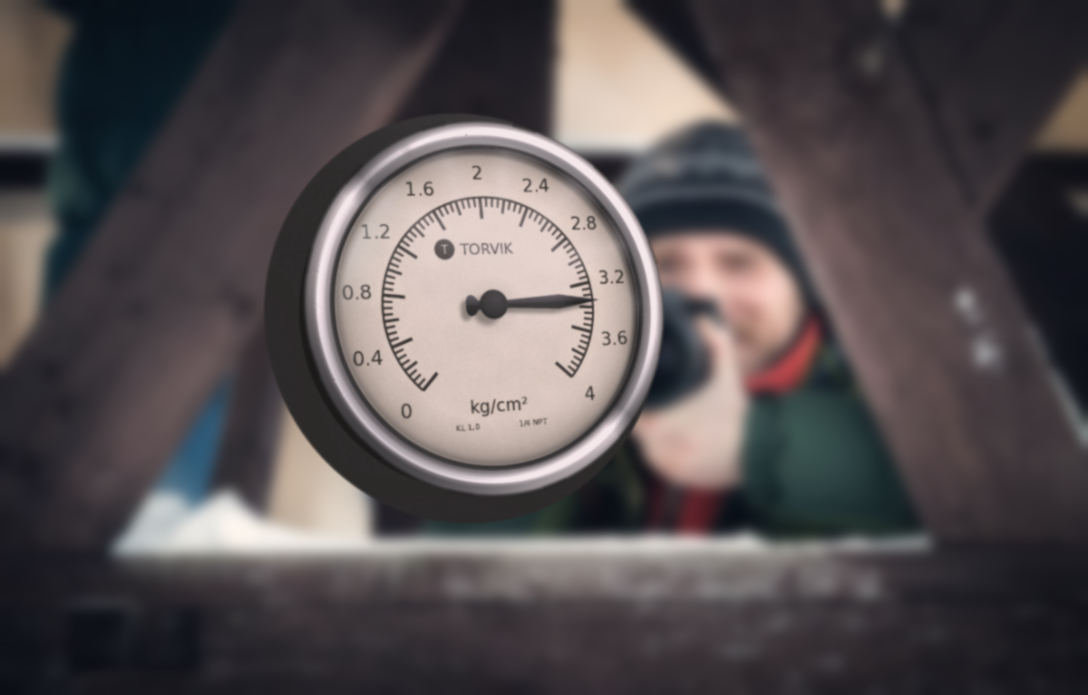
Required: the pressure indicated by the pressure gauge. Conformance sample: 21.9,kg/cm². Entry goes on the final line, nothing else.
3.35,kg/cm²
